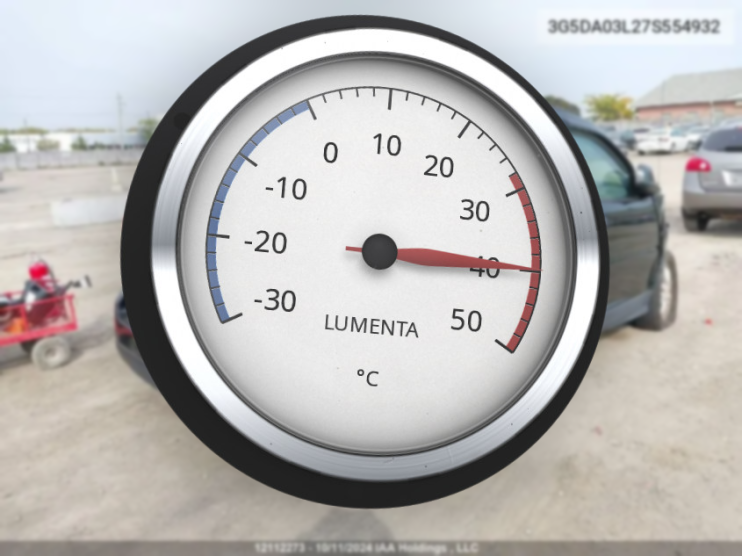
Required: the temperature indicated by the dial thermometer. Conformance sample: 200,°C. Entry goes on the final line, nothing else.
40,°C
